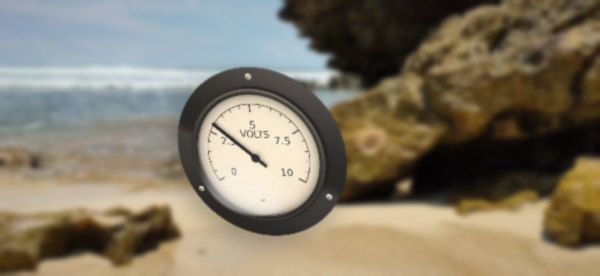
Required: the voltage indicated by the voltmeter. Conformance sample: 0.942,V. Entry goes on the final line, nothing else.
3,V
